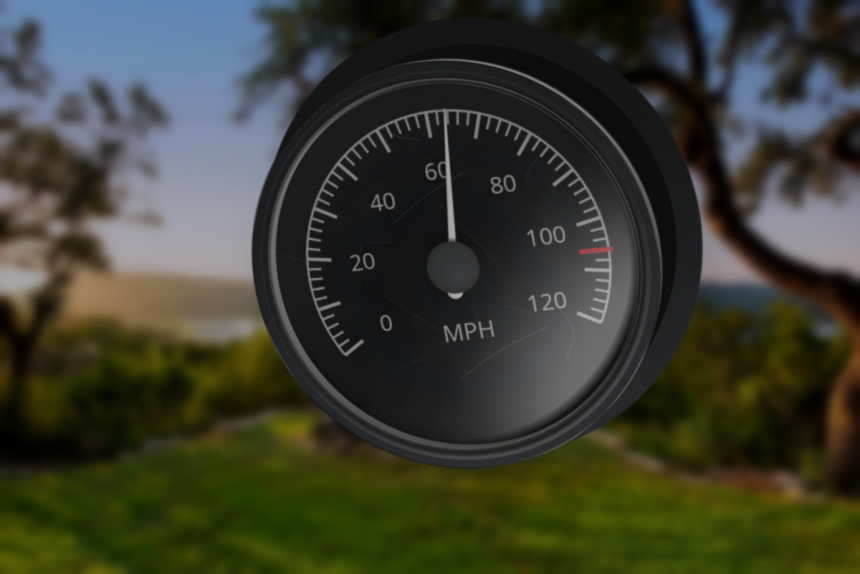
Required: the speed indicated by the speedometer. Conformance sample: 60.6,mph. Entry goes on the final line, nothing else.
64,mph
